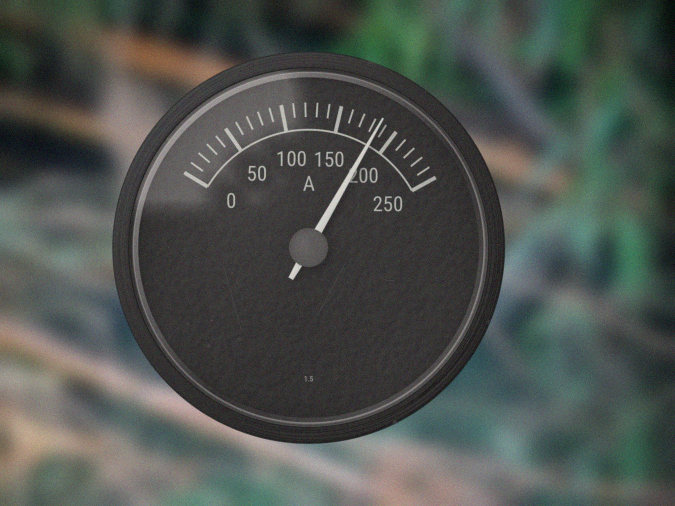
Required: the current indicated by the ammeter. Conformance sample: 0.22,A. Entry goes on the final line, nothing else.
185,A
